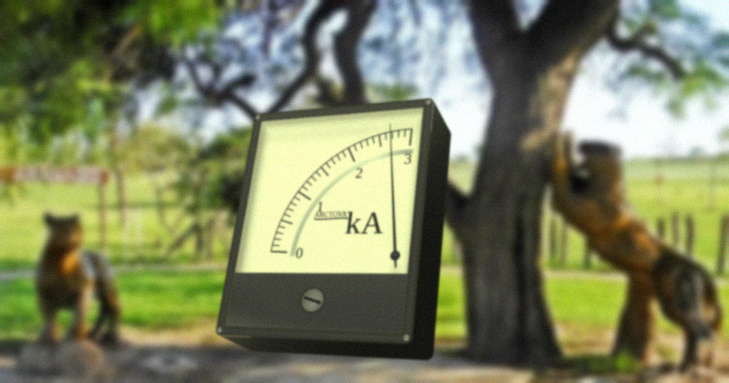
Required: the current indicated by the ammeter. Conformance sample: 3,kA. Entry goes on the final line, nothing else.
2.7,kA
